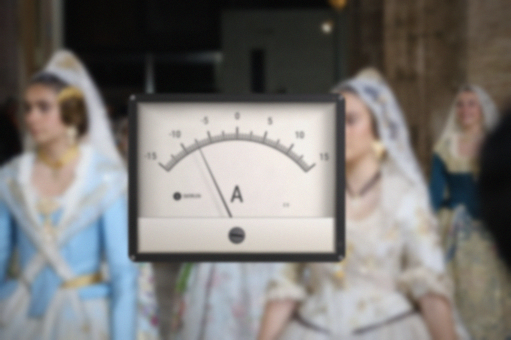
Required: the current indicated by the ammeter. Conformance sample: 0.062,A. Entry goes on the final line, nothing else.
-7.5,A
